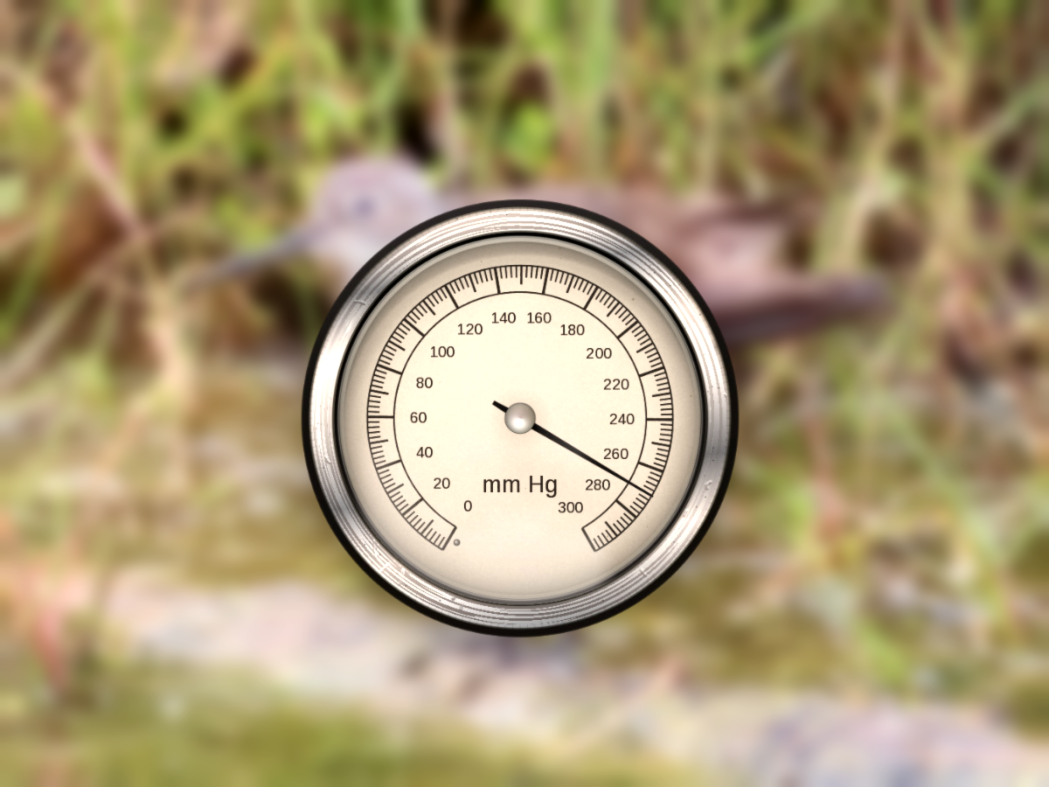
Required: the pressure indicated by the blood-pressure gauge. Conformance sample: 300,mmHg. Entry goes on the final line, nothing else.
270,mmHg
